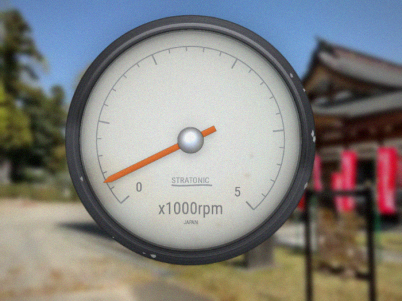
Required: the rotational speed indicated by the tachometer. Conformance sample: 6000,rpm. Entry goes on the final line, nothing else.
300,rpm
